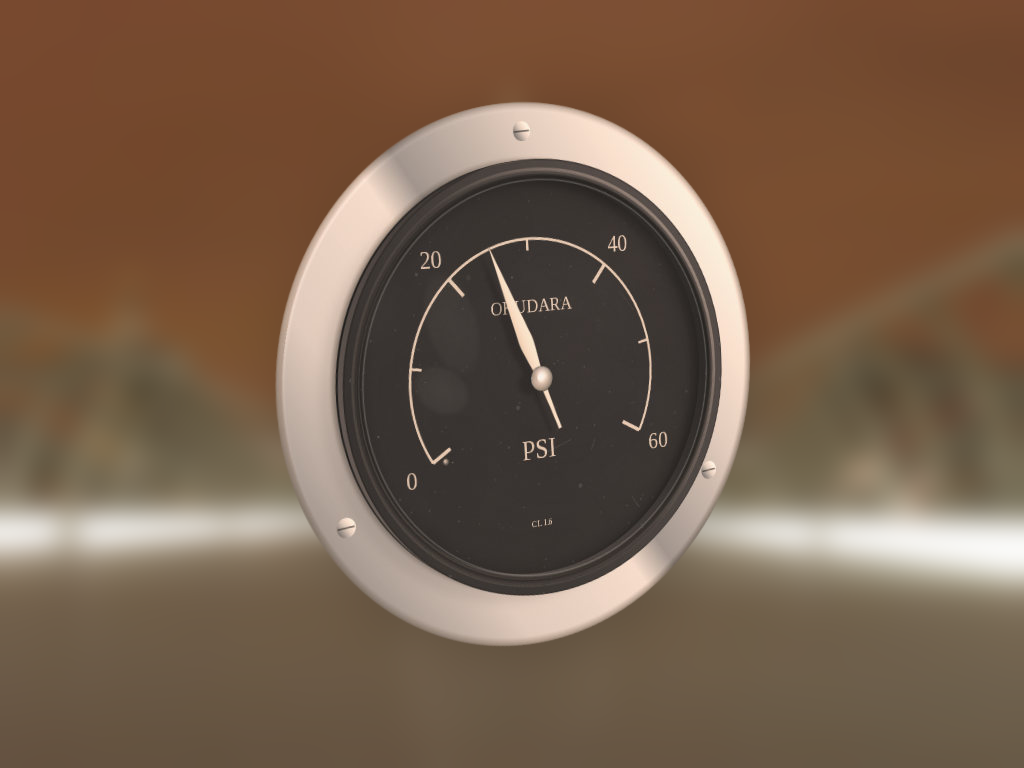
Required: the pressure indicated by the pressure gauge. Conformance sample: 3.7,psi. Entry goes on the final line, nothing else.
25,psi
